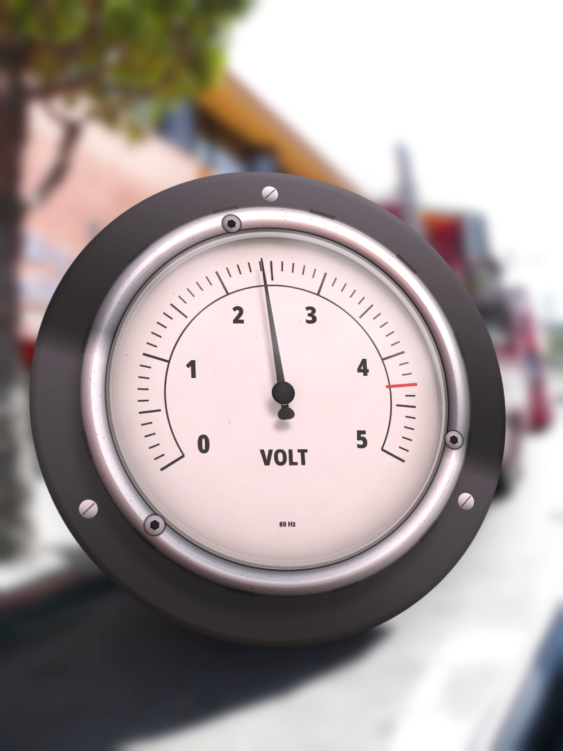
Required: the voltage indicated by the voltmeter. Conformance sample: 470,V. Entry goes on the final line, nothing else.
2.4,V
